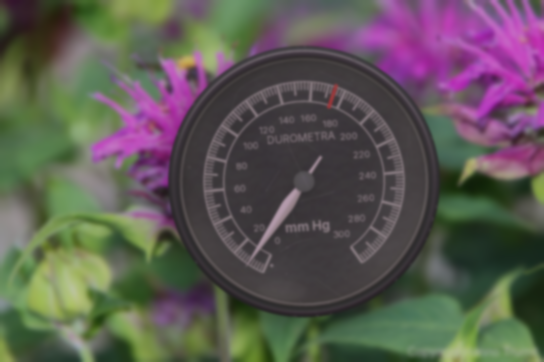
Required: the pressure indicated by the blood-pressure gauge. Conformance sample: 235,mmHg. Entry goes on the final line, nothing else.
10,mmHg
